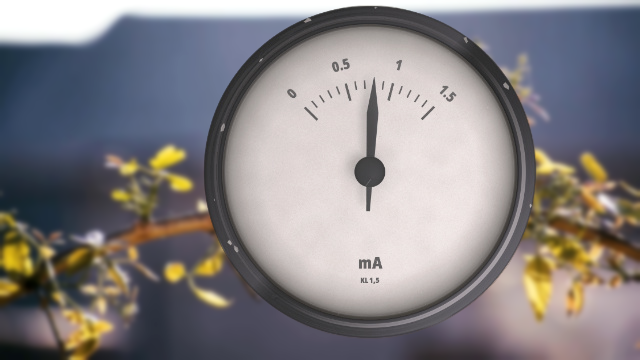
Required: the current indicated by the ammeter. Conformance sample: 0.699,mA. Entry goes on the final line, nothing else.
0.8,mA
